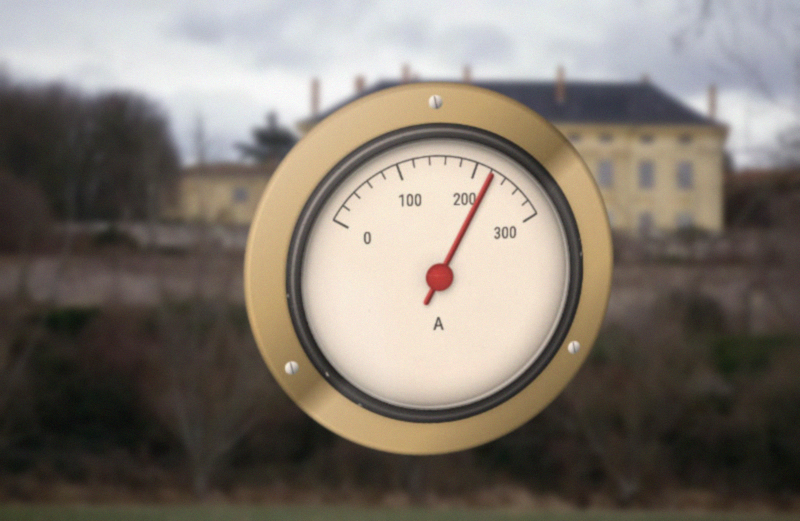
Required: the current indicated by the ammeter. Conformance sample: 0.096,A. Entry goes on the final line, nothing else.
220,A
